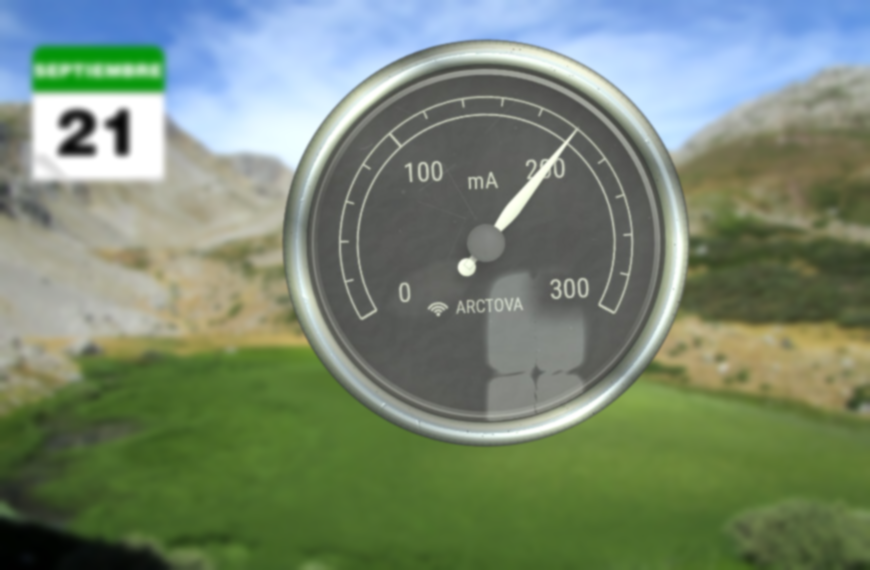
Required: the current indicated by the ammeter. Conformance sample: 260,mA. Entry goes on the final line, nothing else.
200,mA
